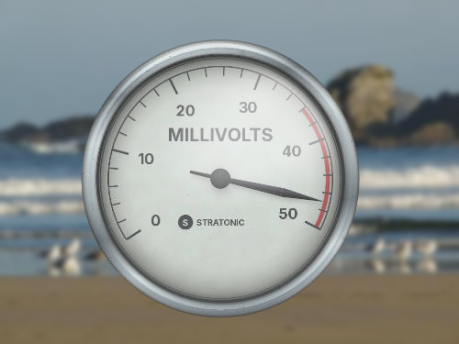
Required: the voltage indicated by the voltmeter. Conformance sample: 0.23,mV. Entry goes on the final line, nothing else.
47,mV
